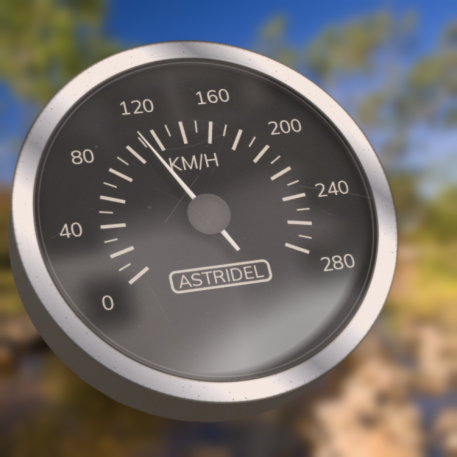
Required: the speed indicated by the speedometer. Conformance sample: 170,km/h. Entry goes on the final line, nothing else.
110,km/h
